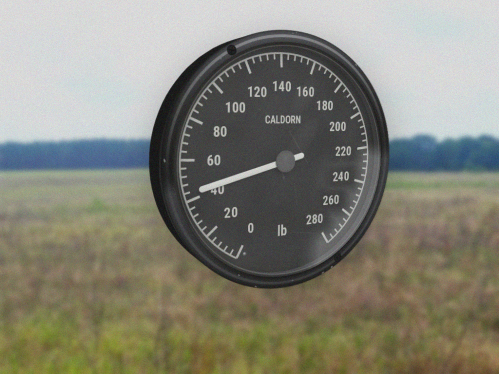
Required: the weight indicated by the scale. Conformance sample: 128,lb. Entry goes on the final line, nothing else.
44,lb
